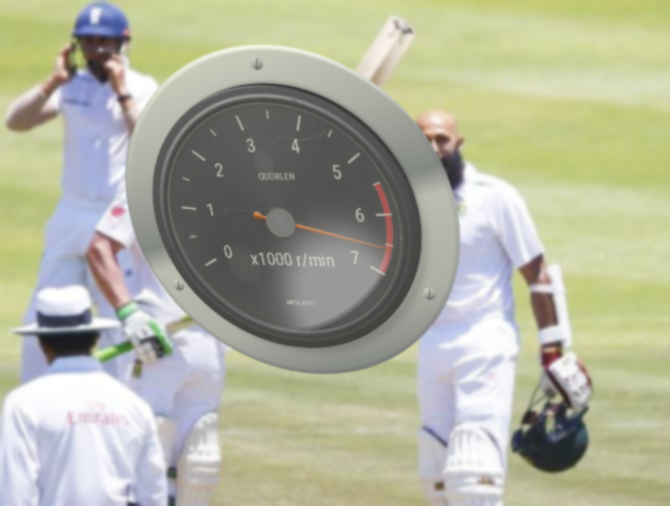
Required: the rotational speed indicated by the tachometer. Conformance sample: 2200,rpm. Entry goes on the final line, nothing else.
6500,rpm
